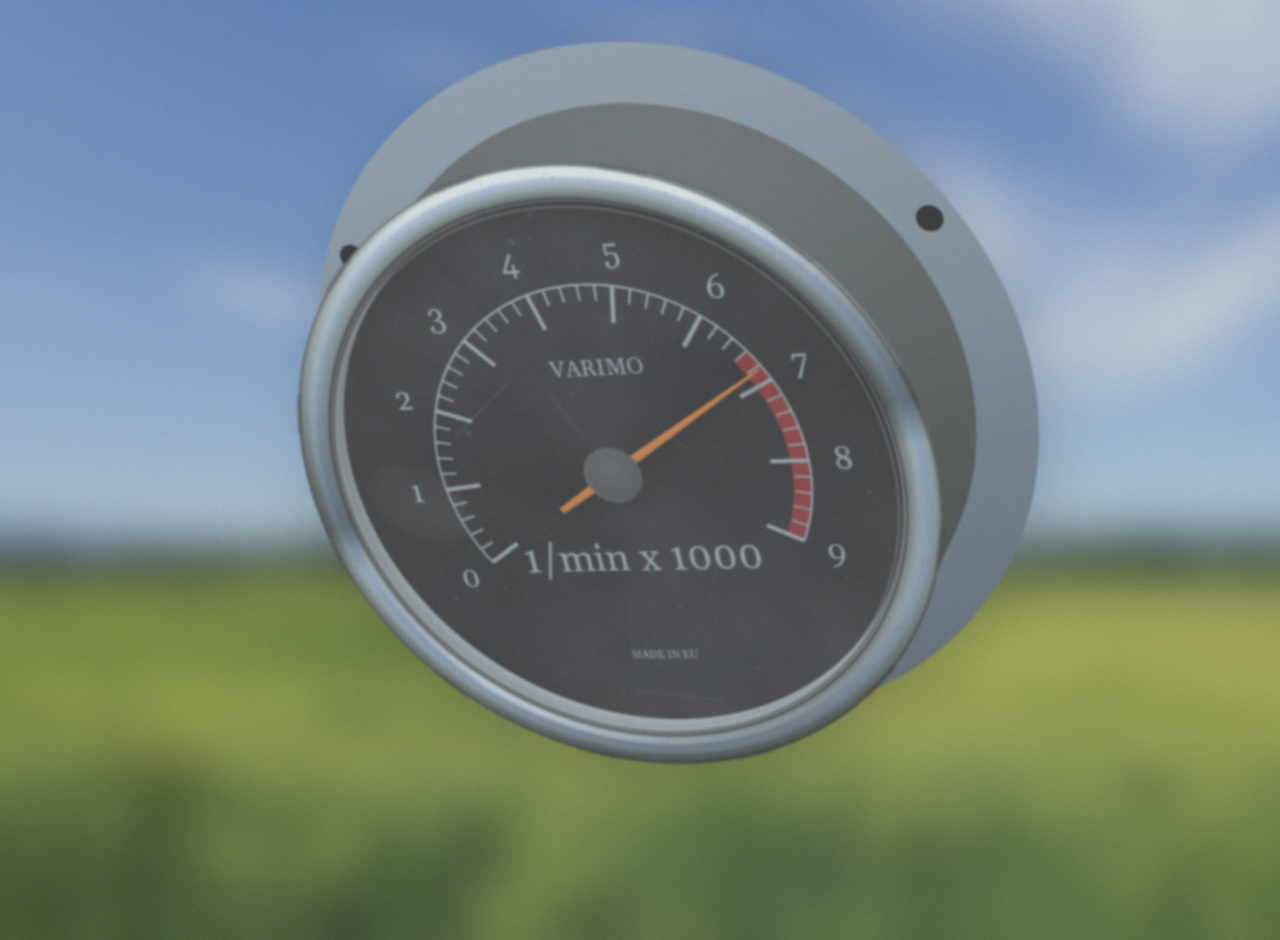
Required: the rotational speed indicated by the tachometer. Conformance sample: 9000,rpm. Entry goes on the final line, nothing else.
6800,rpm
